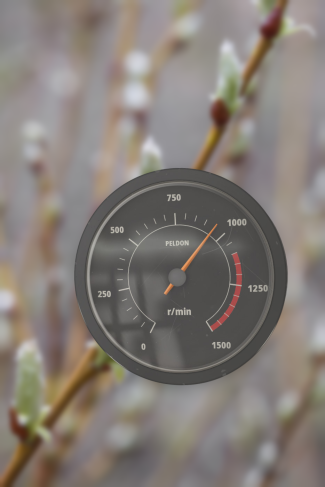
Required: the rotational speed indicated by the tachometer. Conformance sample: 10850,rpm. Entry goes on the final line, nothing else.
950,rpm
